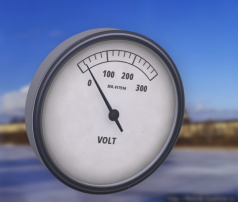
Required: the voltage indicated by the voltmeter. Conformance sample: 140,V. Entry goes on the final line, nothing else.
20,V
